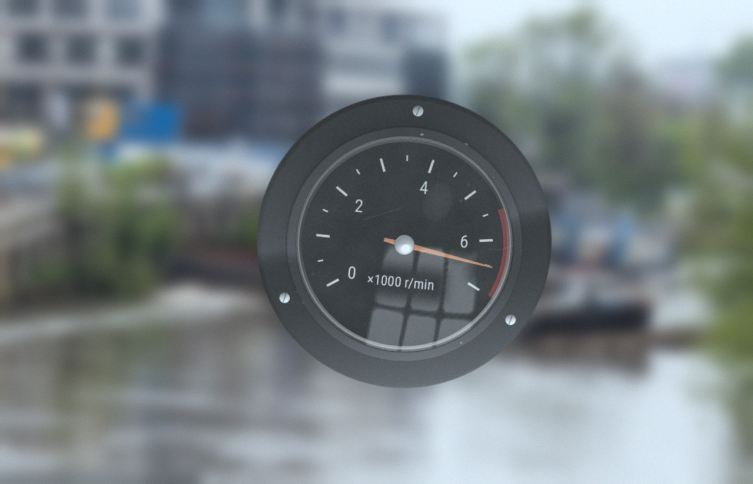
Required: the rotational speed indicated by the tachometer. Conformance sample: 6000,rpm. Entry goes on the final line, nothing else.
6500,rpm
